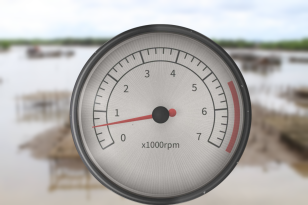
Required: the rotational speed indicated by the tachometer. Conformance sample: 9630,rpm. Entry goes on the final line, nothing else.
600,rpm
